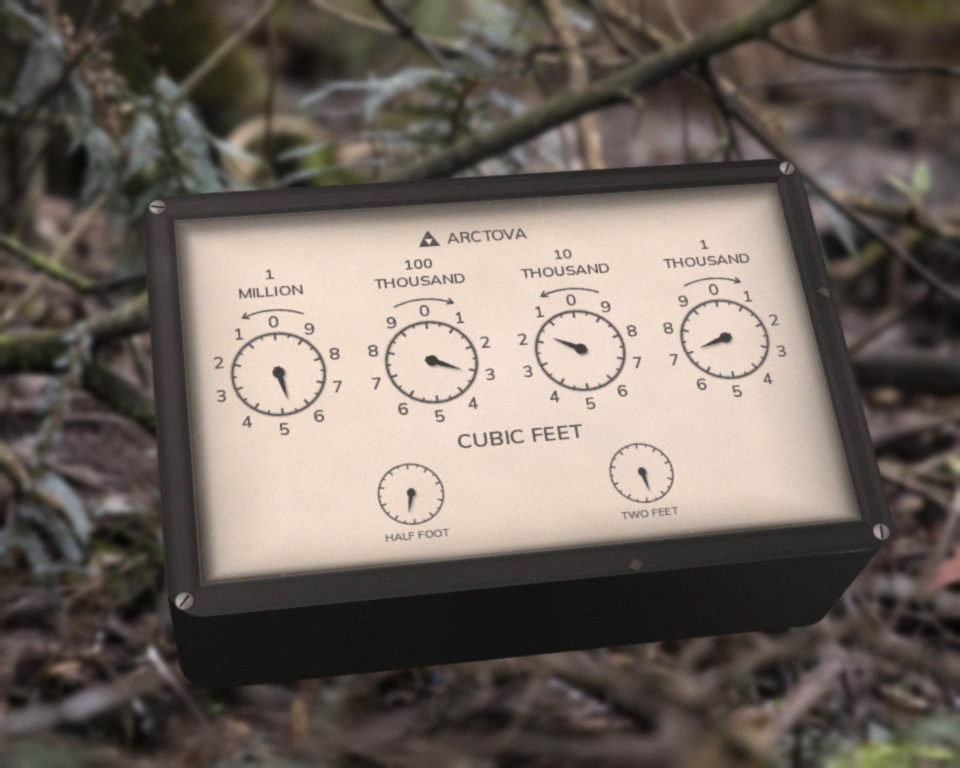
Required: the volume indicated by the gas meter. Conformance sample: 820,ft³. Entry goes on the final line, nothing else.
531700,ft³
